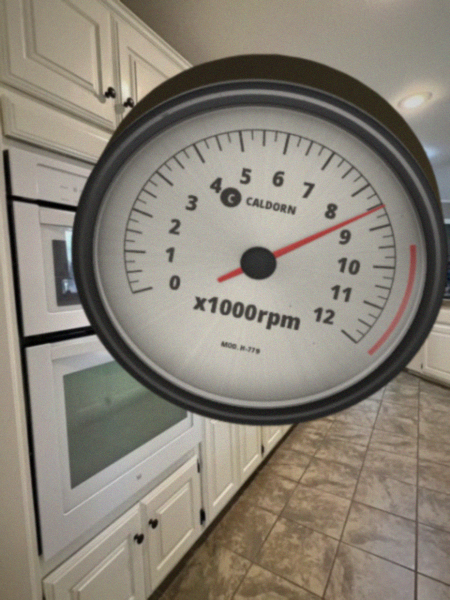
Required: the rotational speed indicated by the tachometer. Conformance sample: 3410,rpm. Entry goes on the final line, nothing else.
8500,rpm
